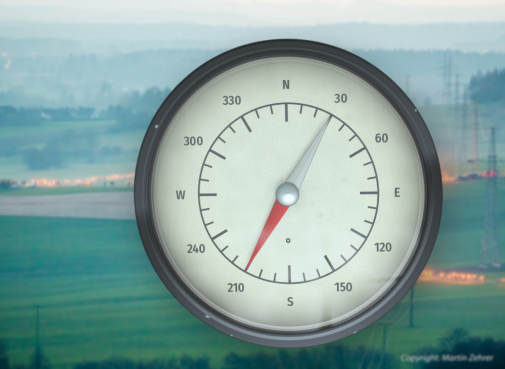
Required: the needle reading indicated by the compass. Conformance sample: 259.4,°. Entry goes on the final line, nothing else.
210,°
